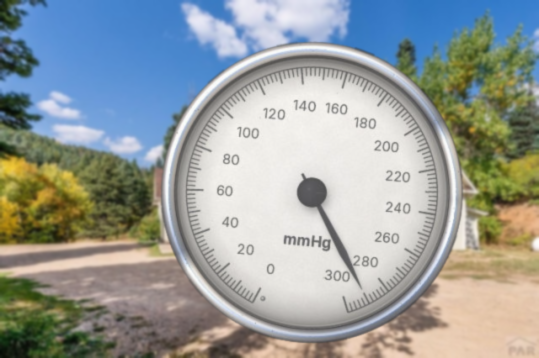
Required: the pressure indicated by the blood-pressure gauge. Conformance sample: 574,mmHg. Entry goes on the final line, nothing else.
290,mmHg
